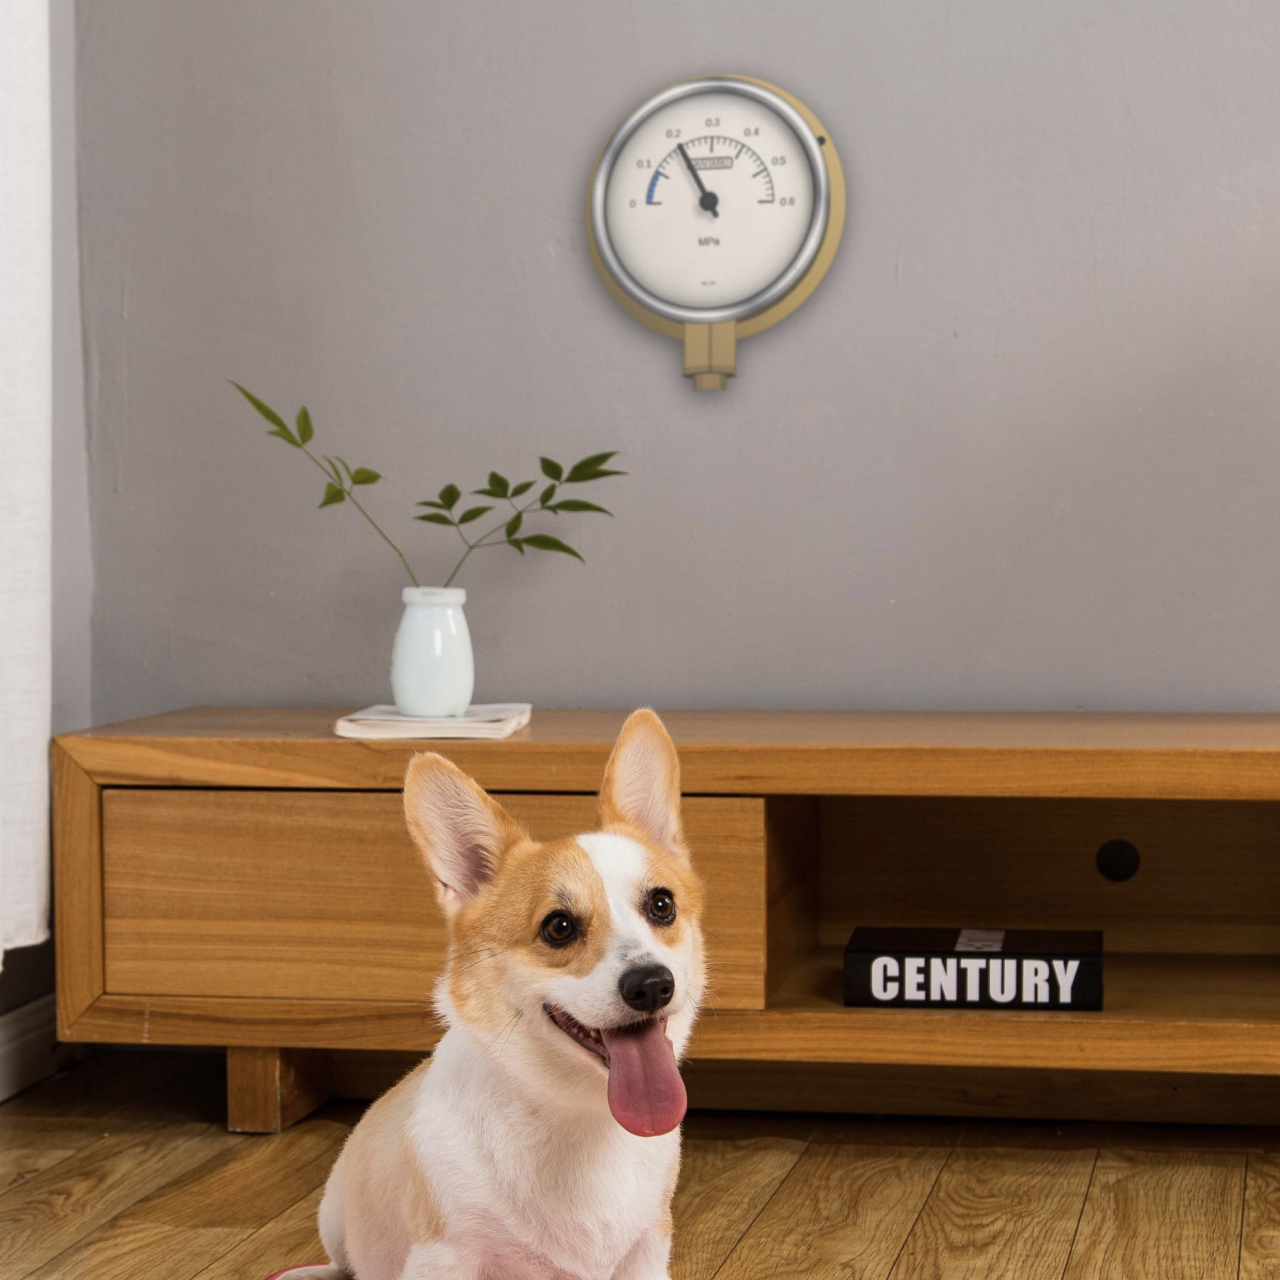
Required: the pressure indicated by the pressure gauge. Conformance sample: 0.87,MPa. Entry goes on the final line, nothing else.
0.2,MPa
